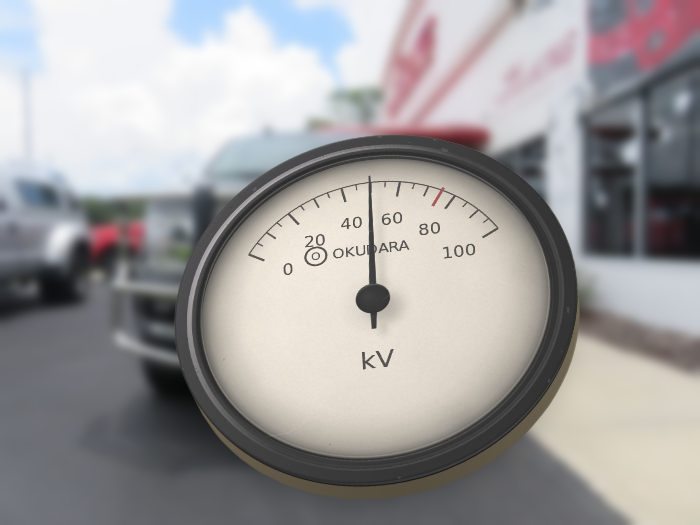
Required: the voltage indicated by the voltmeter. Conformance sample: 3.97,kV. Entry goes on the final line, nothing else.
50,kV
